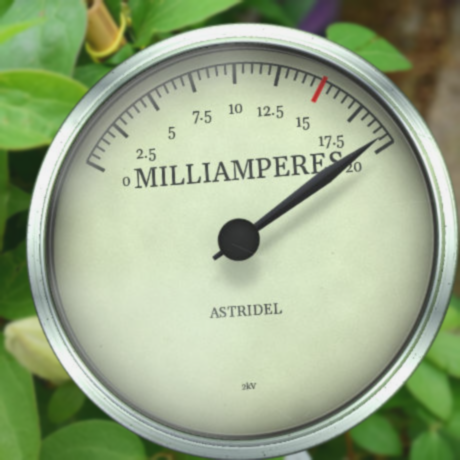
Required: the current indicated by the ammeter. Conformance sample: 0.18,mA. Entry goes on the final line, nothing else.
19.5,mA
